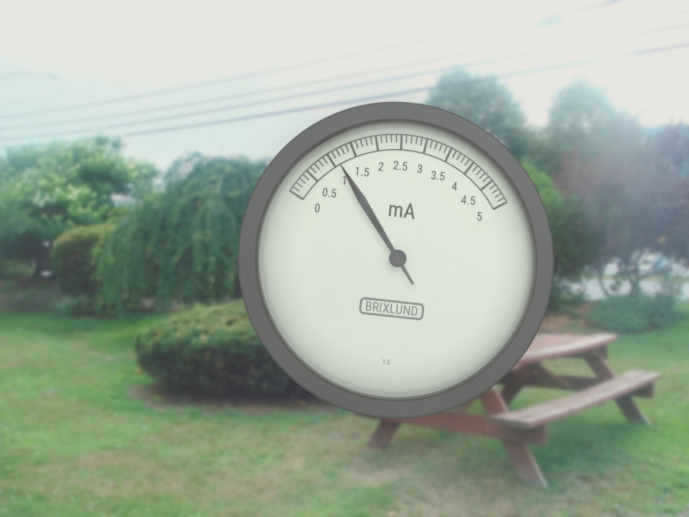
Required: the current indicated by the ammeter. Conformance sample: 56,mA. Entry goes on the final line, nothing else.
1.1,mA
